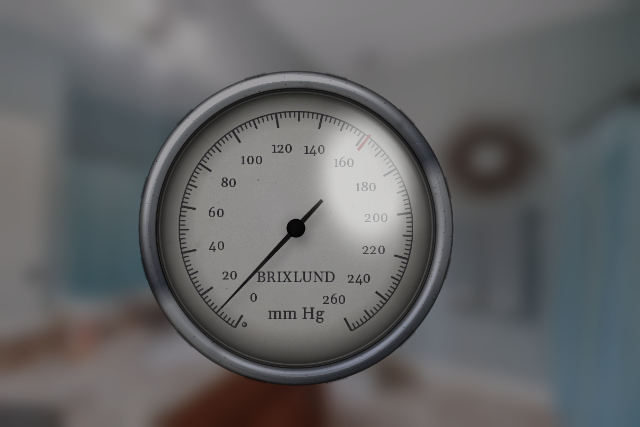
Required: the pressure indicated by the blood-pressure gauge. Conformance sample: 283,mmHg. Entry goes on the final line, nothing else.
10,mmHg
